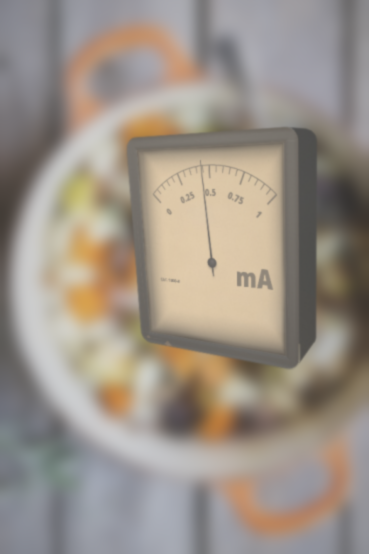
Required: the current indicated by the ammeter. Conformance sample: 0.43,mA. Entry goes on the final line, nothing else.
0.45,mA
